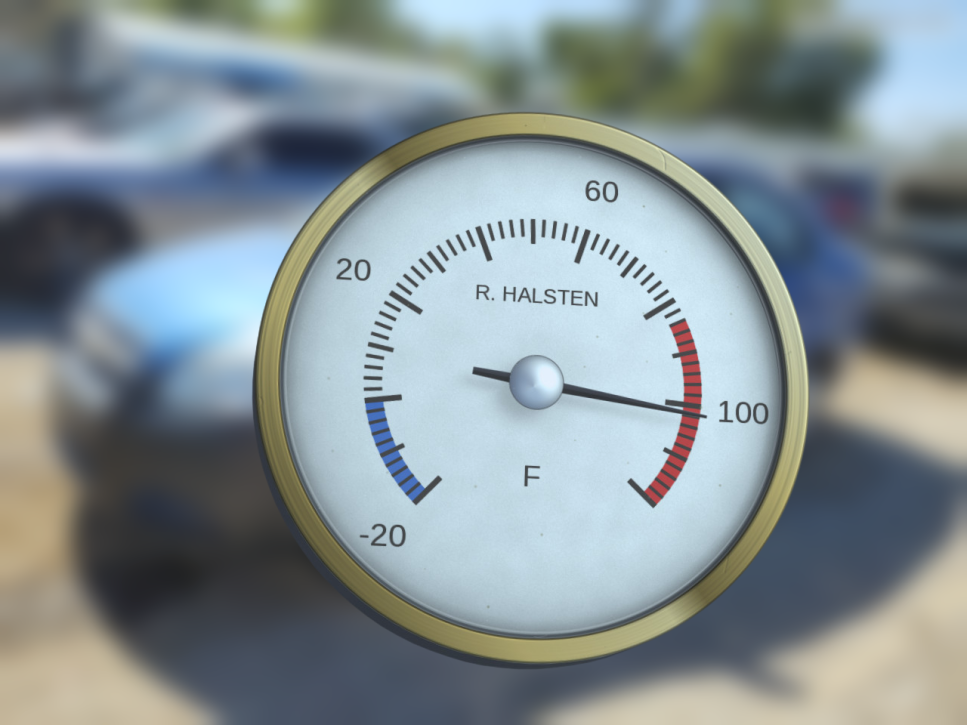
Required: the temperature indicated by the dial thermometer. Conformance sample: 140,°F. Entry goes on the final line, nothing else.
102,°F
